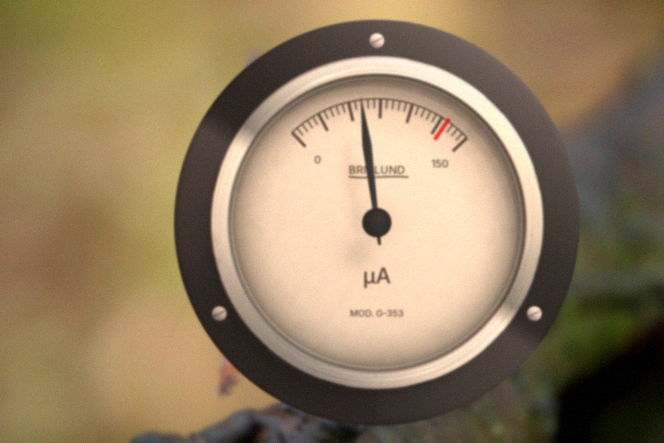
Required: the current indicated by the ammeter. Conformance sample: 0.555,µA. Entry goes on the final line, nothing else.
60,µA
